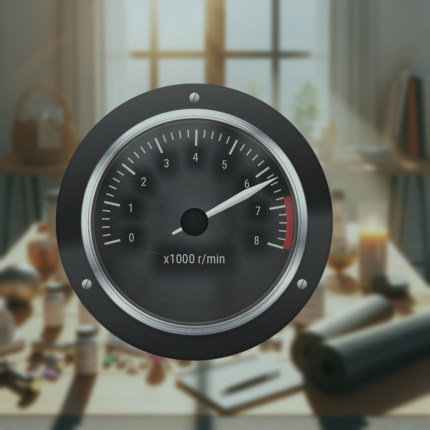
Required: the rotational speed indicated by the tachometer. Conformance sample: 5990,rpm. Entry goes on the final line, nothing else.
6300,rpm
